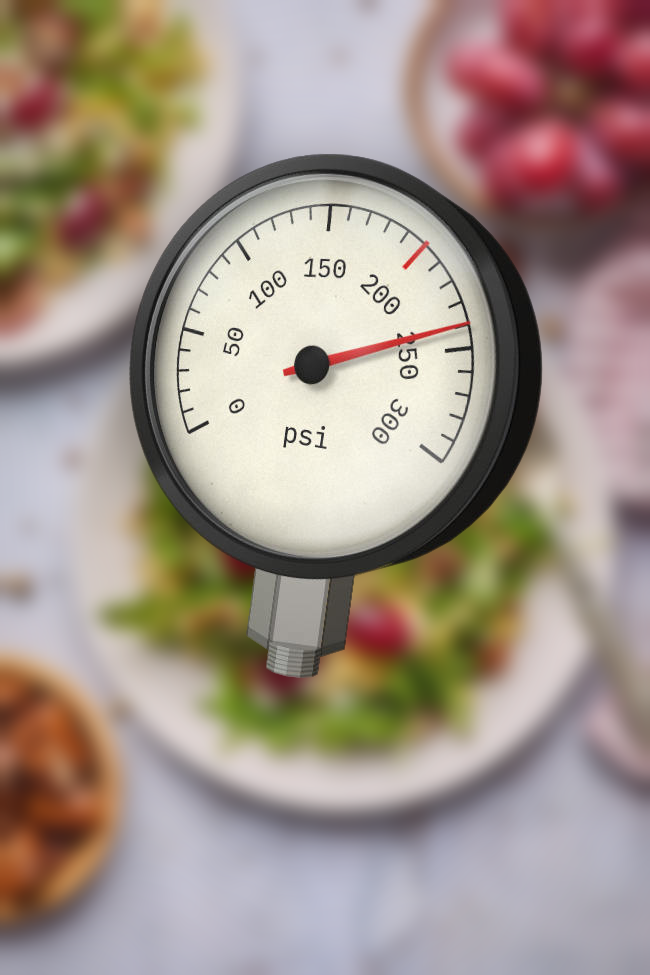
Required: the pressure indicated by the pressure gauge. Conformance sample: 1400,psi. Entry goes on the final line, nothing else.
240,psi
